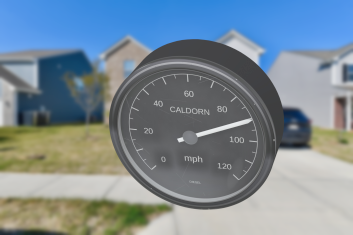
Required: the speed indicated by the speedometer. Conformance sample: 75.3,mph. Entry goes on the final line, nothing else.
90,mph
